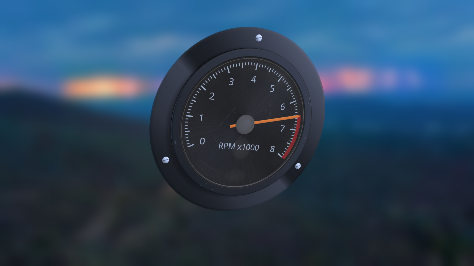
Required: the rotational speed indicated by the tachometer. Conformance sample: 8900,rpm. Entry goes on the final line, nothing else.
6500,rpm
